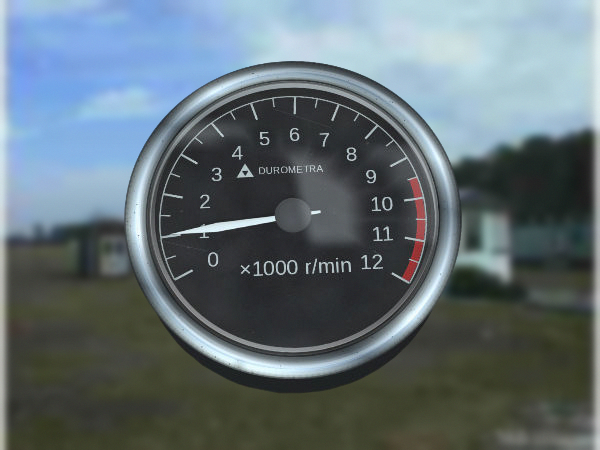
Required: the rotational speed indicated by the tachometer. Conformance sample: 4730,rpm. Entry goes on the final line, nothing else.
1000,rpm
